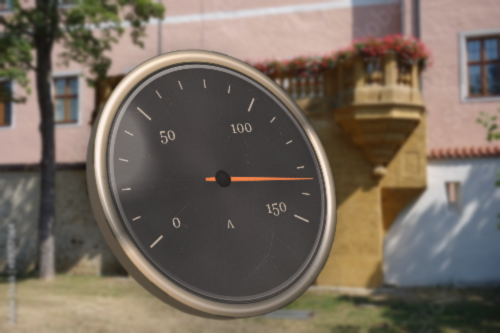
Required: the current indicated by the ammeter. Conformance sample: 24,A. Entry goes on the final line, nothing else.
135,A
